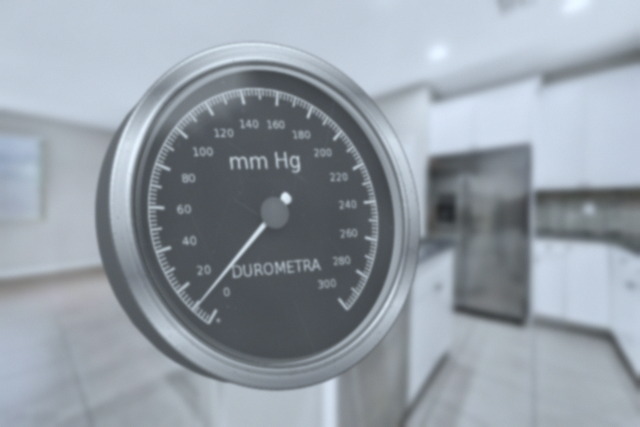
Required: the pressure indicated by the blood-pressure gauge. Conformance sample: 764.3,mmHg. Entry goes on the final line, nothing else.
10,mmHg
